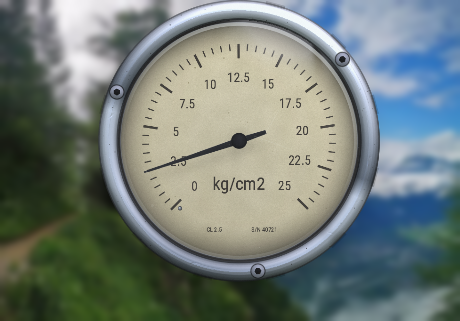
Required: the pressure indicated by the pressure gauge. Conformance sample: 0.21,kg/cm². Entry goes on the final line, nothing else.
2.5,kg/cm²
